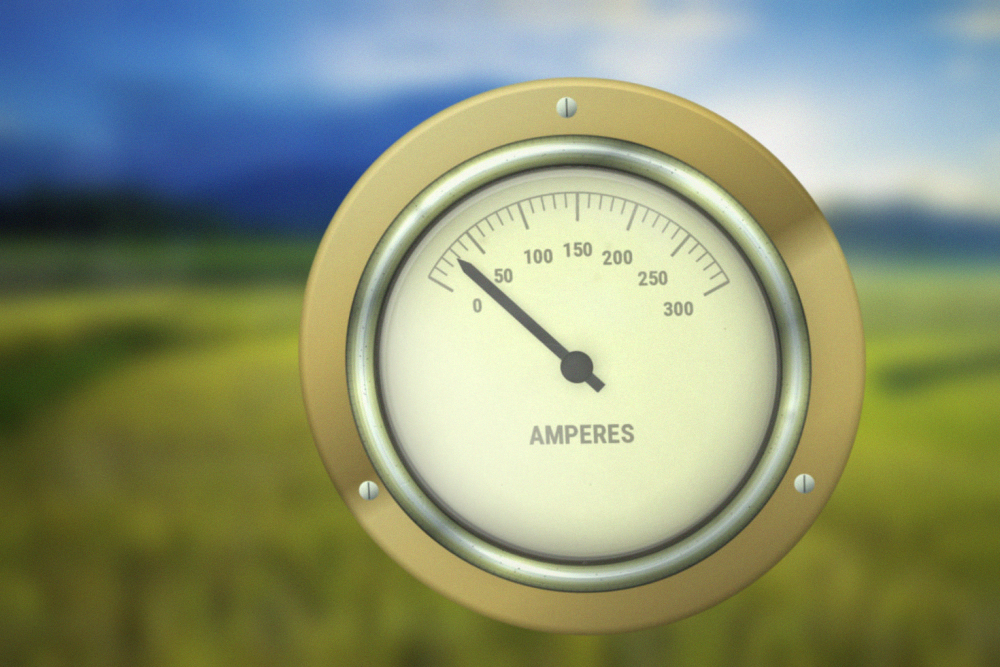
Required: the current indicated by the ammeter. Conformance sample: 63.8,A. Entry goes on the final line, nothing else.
30,A
